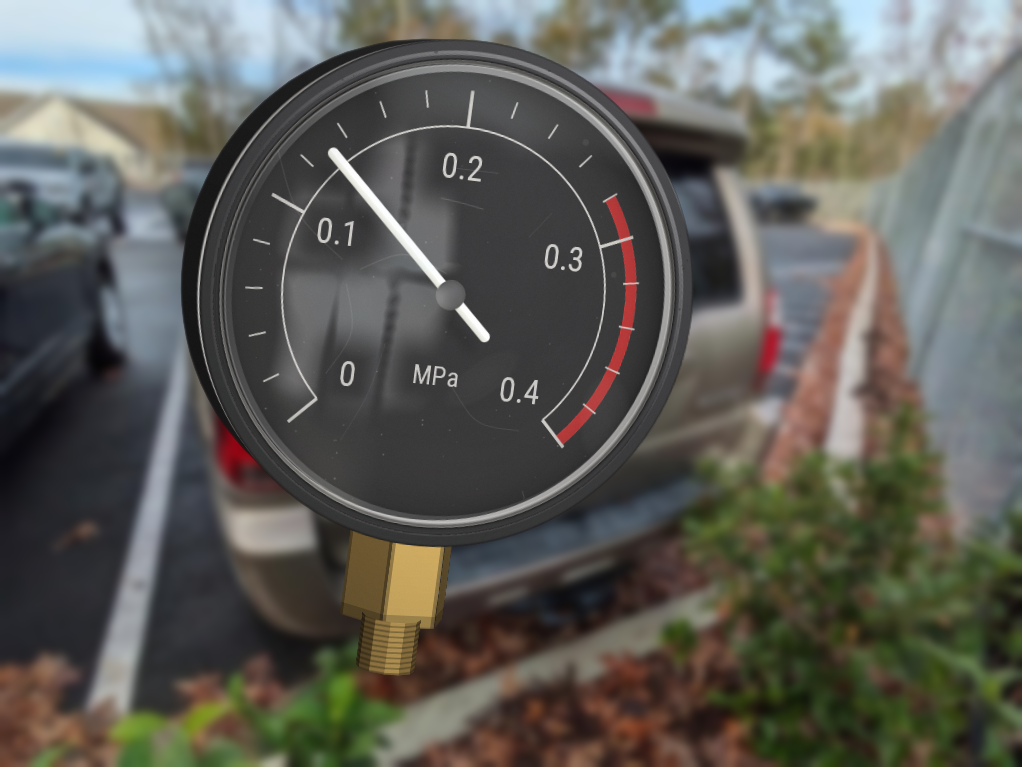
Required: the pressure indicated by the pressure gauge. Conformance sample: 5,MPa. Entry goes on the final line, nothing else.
0.13,MPa
